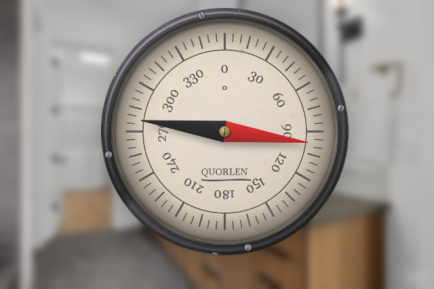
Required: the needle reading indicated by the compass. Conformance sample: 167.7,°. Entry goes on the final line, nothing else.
97.5,°
